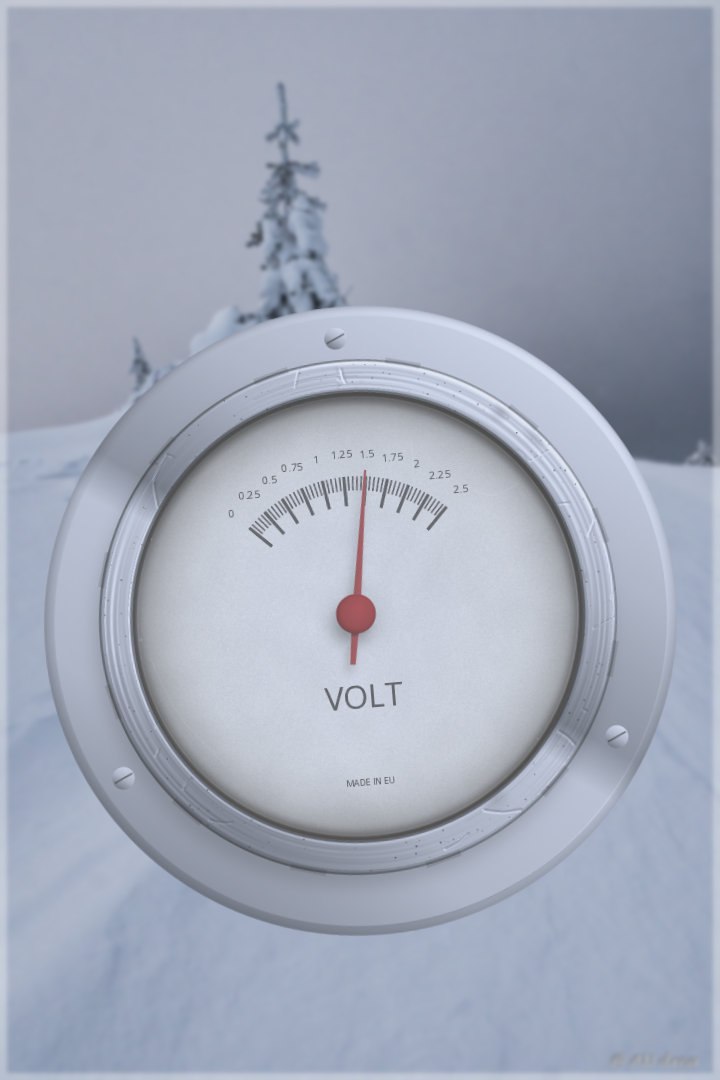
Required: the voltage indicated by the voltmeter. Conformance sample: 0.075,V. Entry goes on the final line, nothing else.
1.5,V
